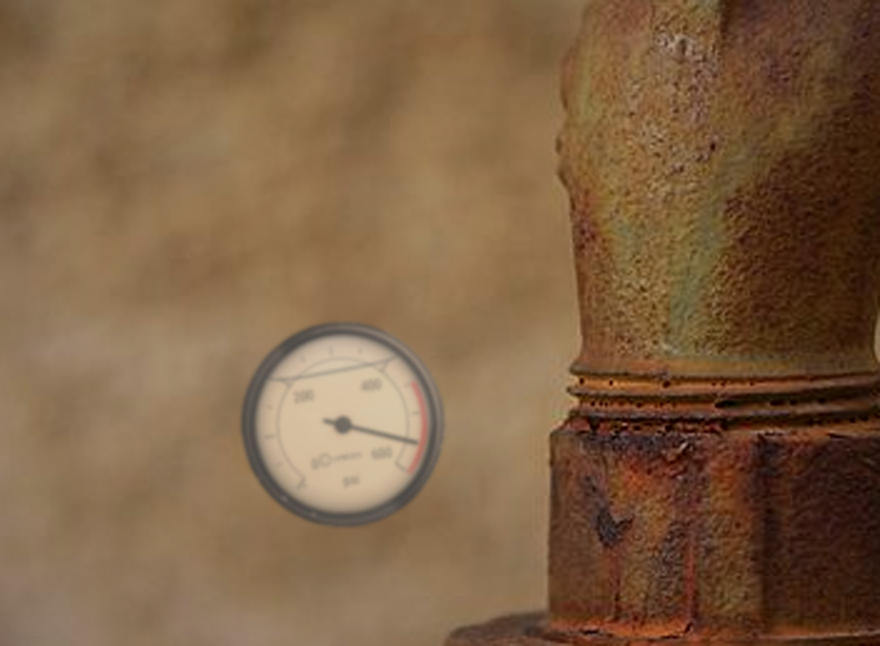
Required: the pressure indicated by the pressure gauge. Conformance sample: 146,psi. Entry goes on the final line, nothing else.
550,psi
